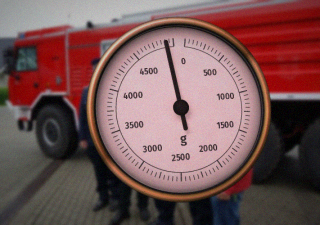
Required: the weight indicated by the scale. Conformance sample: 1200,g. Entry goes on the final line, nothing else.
4900,g
